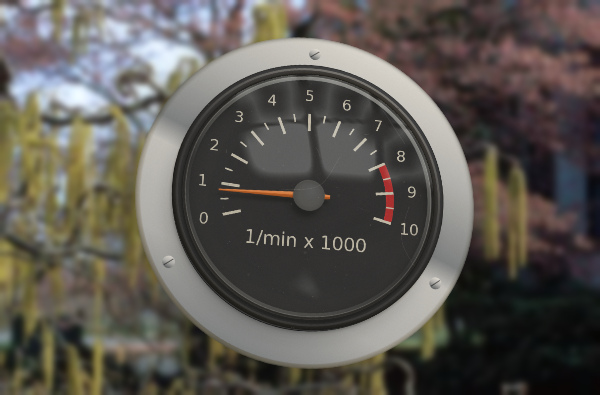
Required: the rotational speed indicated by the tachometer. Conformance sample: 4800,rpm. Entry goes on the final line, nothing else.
750,rpm
